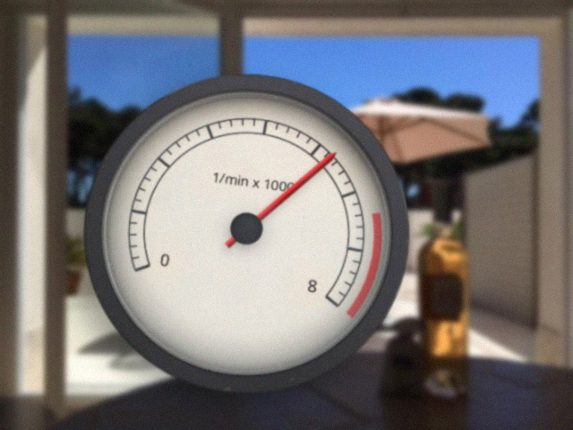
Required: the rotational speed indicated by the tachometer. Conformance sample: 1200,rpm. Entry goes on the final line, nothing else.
5300,rpm
